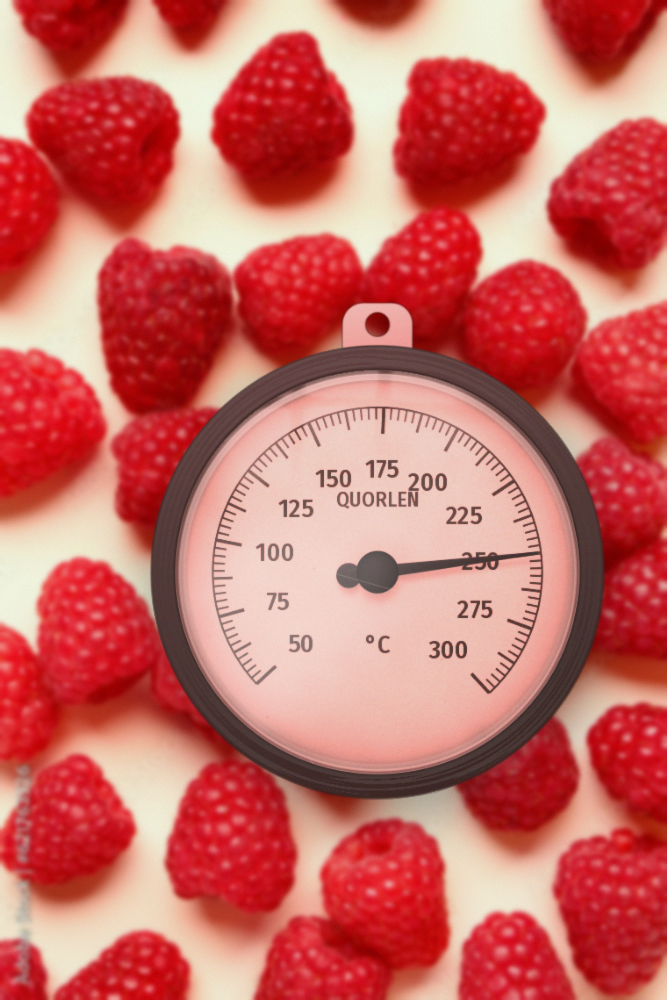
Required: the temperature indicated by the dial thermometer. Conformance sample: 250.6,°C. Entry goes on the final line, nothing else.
250,°C
